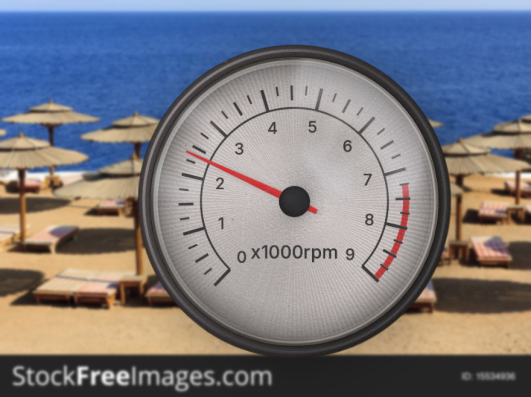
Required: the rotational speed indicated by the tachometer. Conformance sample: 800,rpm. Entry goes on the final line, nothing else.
2375,rpm
